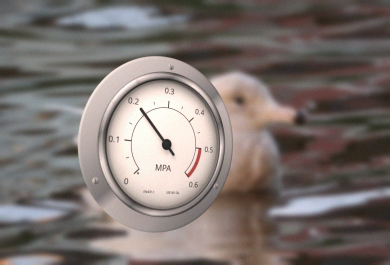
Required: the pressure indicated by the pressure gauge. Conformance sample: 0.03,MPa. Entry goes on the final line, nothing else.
0.2,MPa
